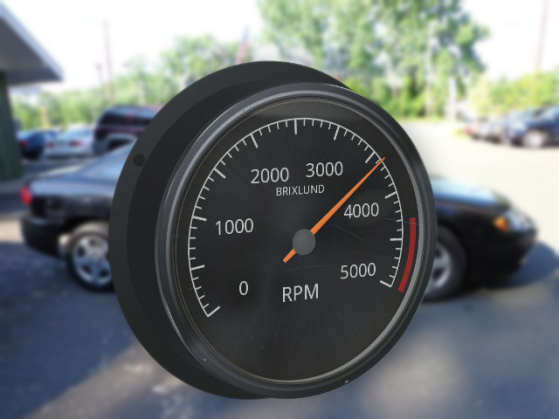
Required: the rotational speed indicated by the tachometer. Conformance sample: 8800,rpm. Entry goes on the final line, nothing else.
3600,rpm
